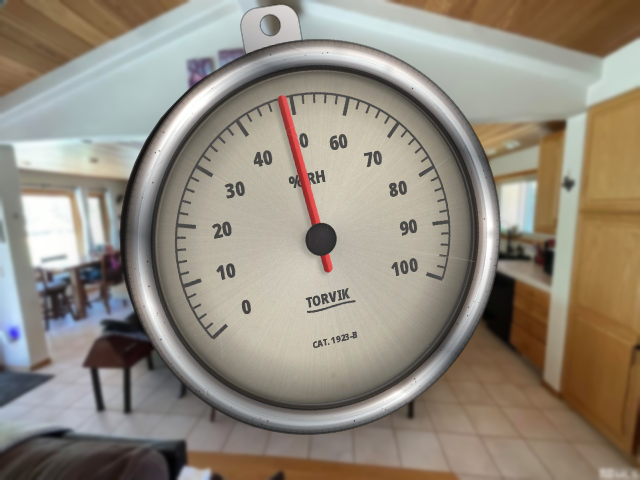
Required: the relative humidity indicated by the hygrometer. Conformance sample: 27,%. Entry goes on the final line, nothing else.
48,%
